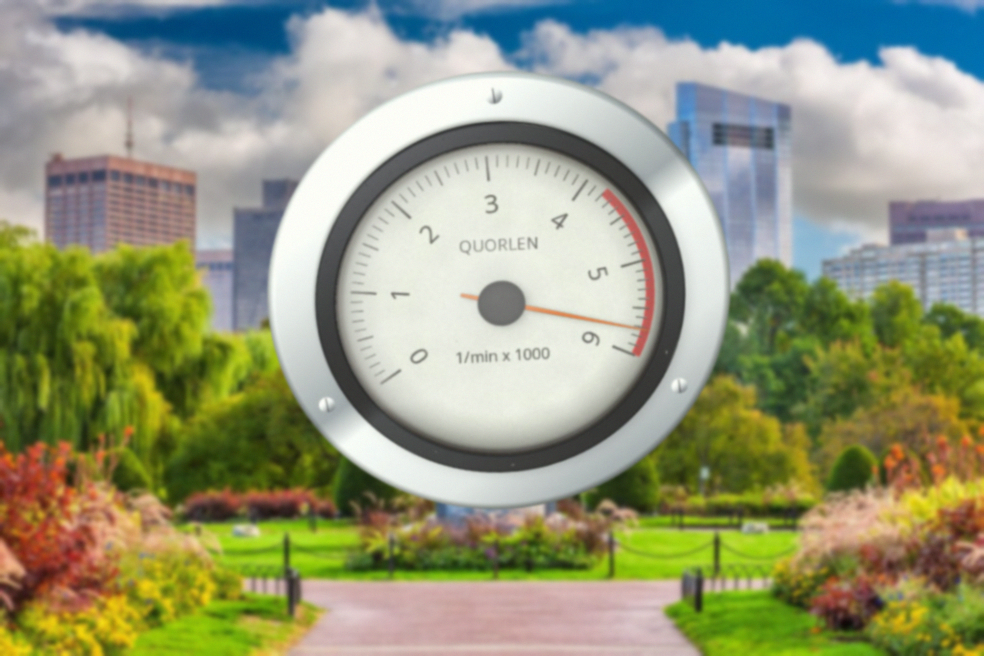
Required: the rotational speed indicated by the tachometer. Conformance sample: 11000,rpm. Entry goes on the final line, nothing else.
5700,rpm
